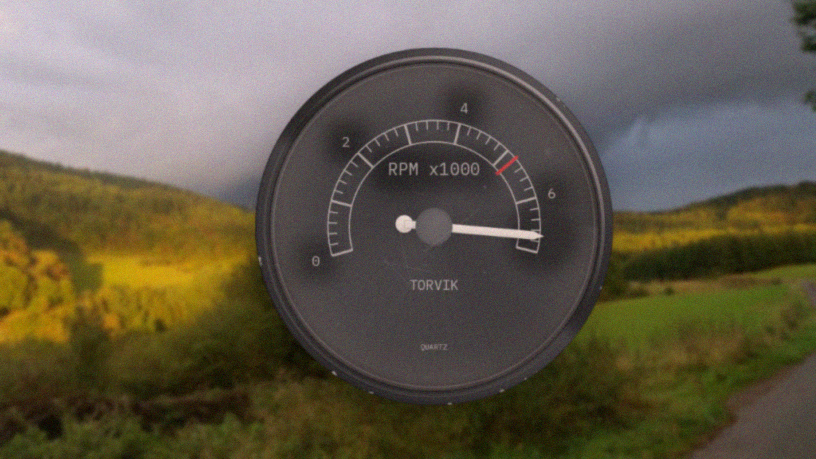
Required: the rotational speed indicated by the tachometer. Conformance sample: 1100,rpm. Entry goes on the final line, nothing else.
6700,rpm
